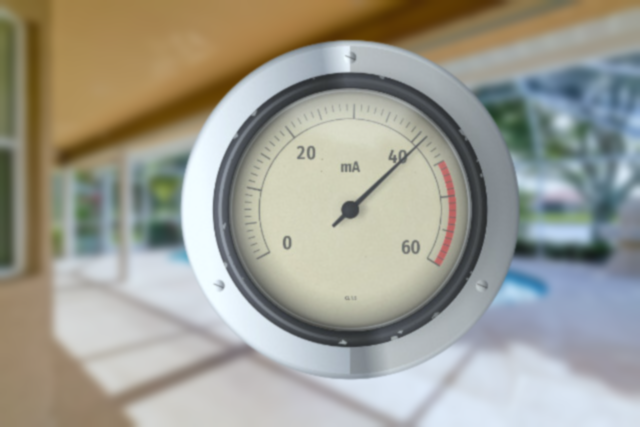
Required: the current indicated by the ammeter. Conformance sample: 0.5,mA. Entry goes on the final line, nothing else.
41,mA
